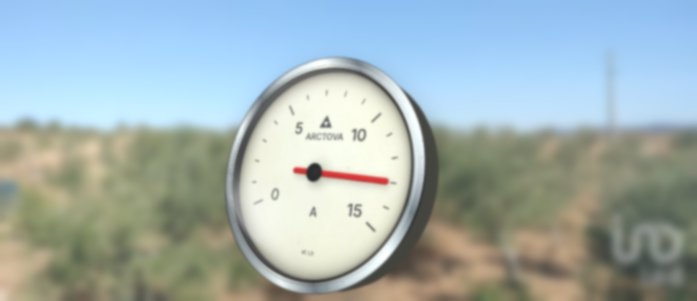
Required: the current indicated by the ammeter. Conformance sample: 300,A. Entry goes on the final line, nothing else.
13,A
